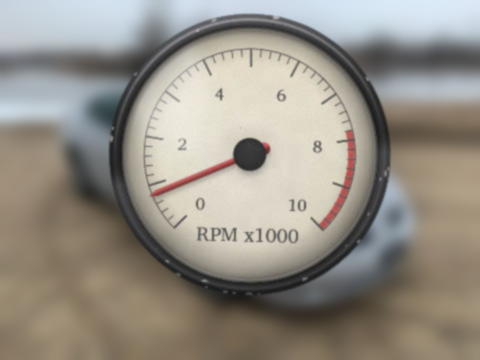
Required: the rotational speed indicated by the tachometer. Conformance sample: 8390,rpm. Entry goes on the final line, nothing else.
800,rpm
